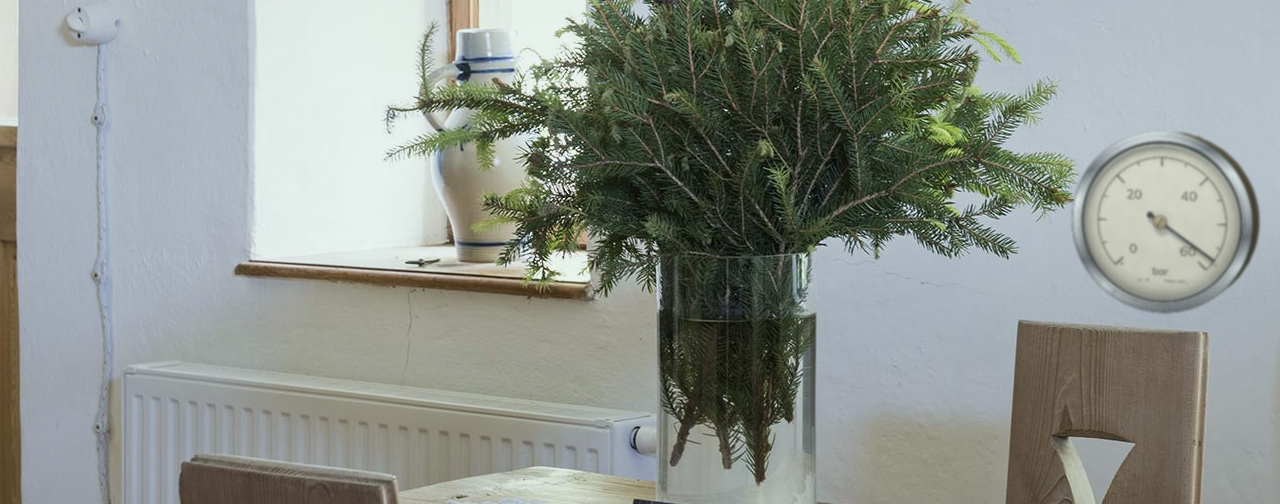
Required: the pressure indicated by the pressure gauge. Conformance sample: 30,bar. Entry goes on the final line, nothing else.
57.5,bar
